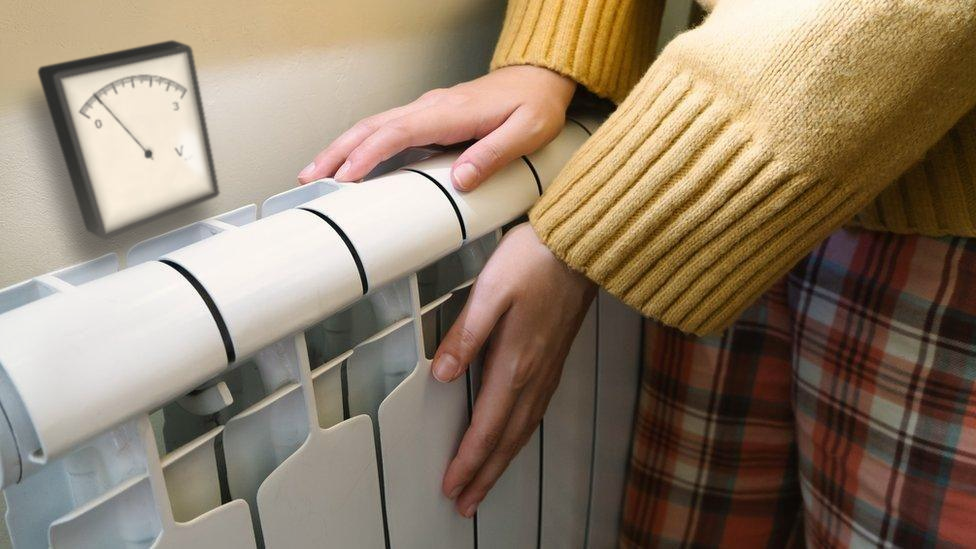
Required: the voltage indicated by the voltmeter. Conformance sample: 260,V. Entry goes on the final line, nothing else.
0.5,V
